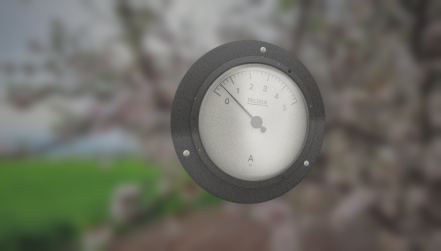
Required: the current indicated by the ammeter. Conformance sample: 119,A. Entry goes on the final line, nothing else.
0.4,A
